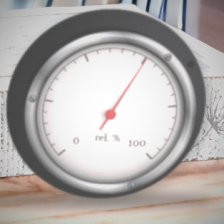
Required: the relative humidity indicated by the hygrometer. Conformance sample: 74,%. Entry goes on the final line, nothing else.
60,%
